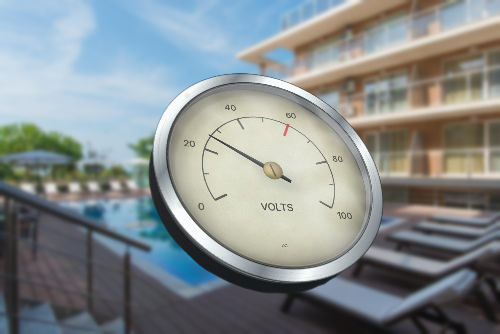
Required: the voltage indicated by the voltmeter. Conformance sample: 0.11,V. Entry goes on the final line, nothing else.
25,V
